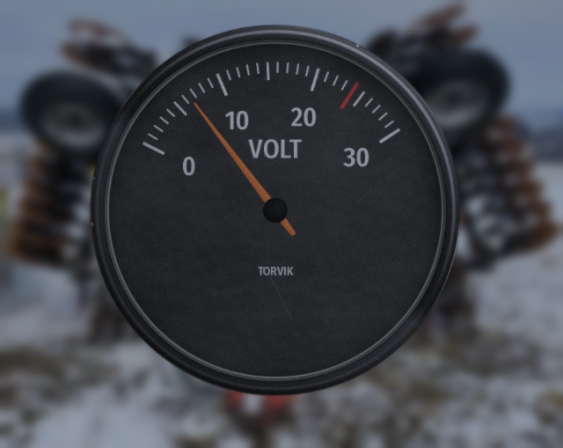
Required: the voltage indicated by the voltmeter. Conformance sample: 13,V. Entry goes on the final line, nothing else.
6.5,V
